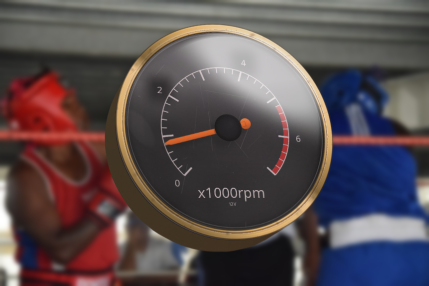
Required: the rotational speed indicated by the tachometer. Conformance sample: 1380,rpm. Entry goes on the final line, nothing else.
800,rpm
